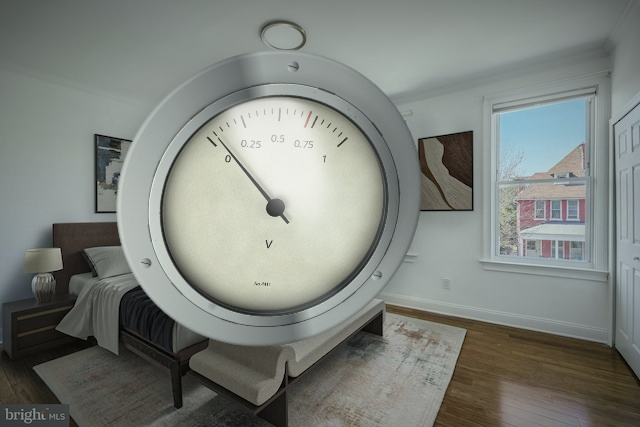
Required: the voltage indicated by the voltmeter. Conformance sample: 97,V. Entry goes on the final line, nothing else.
0.05,V
